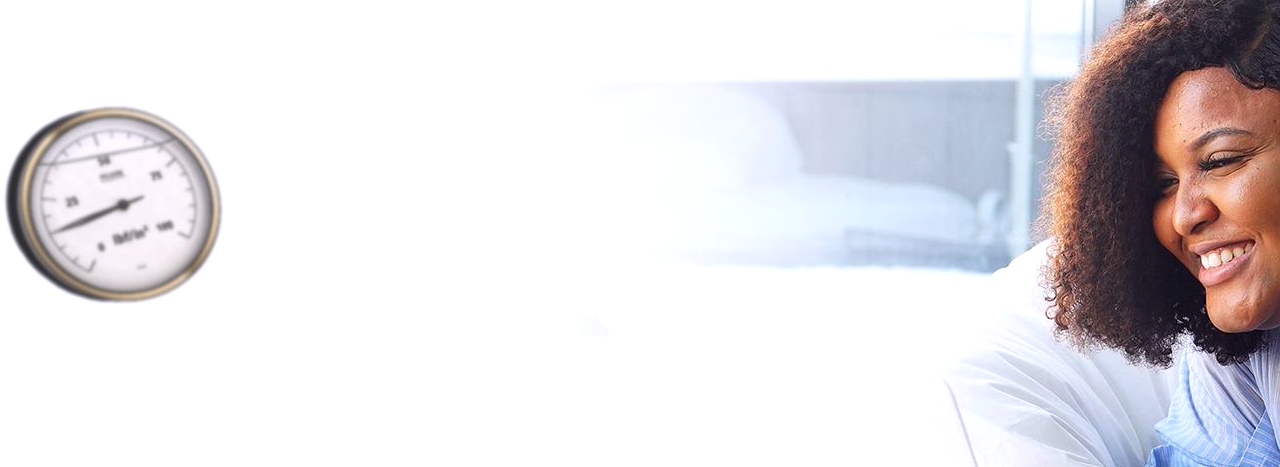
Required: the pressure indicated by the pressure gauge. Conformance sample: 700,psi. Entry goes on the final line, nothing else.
15,psi
